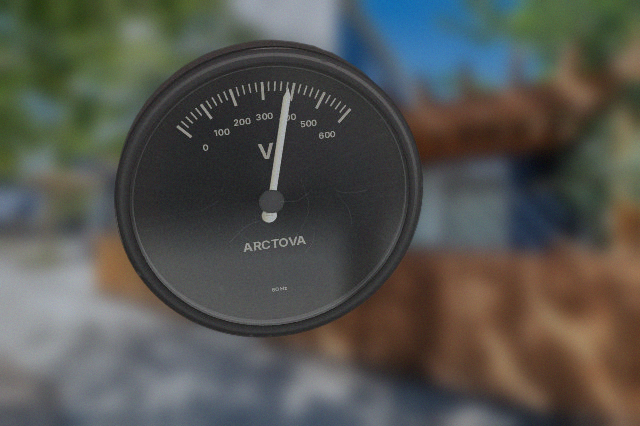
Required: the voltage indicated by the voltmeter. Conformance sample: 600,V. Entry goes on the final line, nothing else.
380,V
